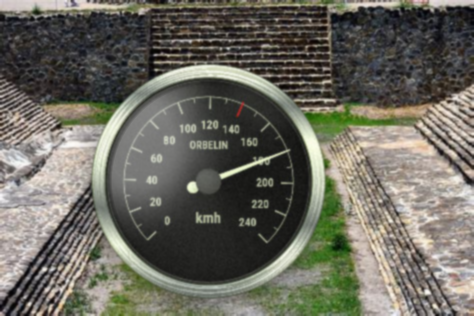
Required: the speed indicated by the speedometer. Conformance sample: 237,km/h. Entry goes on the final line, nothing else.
180,km/h
